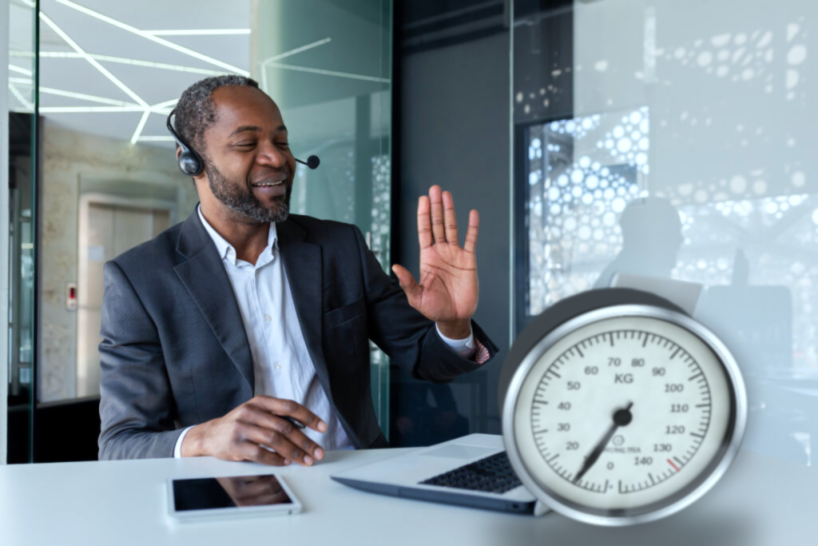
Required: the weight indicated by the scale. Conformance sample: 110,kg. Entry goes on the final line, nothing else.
10,kg
